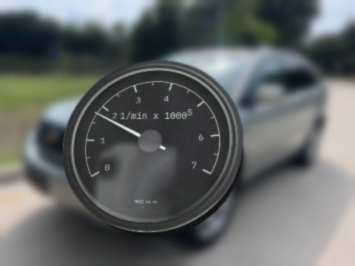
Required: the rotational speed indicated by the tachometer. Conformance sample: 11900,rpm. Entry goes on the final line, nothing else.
1750,rpm
